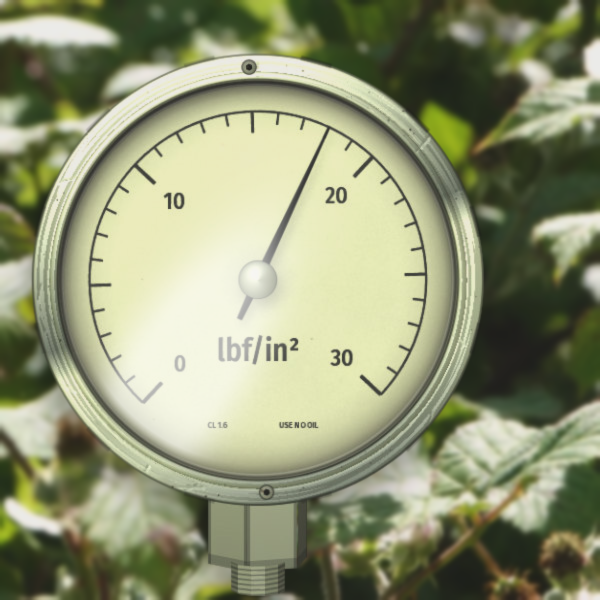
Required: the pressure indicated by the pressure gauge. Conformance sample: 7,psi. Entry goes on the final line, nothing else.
18,psi
